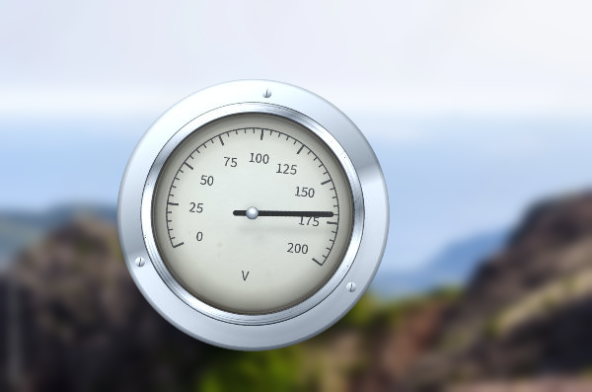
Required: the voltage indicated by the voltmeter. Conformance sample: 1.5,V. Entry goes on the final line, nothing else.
170,V
